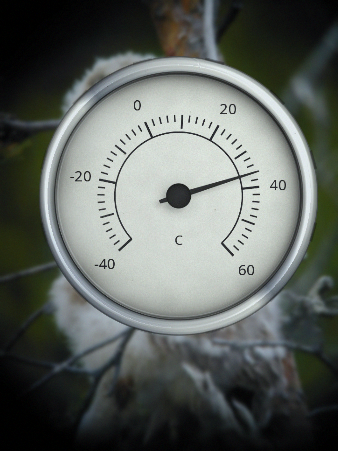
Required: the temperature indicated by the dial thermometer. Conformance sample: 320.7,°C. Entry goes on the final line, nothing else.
36,°C
